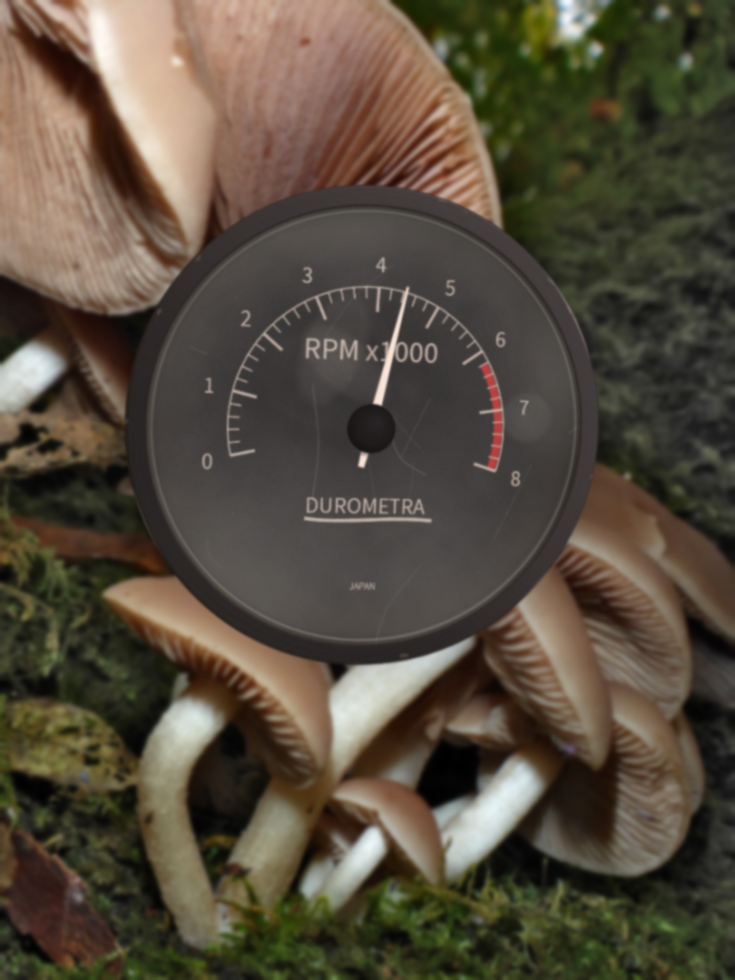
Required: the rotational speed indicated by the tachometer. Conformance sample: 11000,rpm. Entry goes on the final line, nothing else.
4400,rpm
